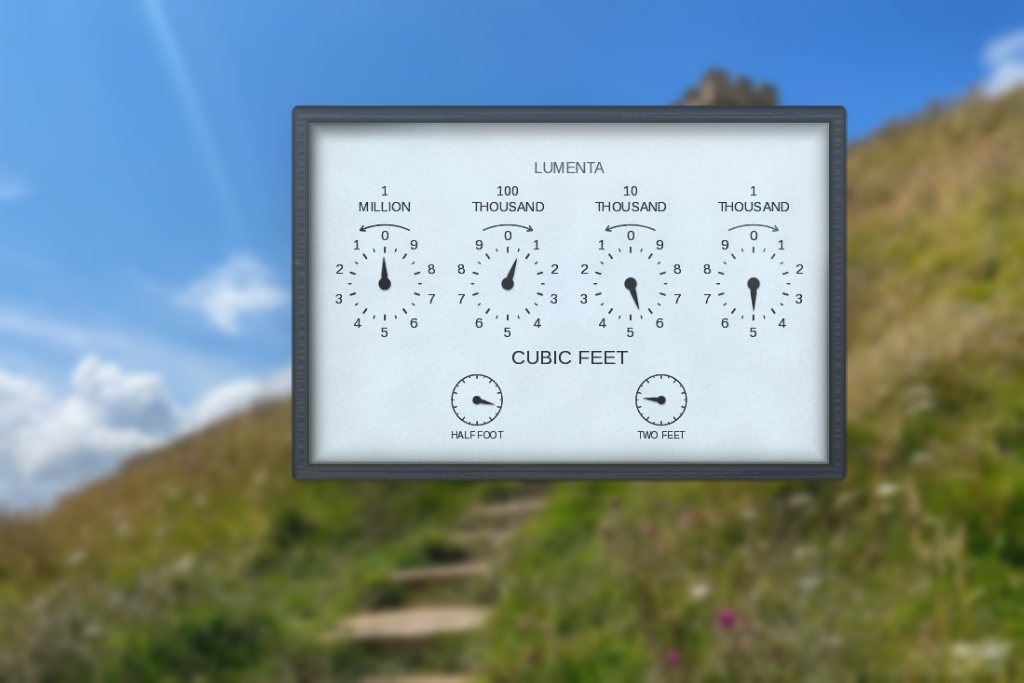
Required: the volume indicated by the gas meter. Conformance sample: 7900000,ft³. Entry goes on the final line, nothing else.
5500,ft³
